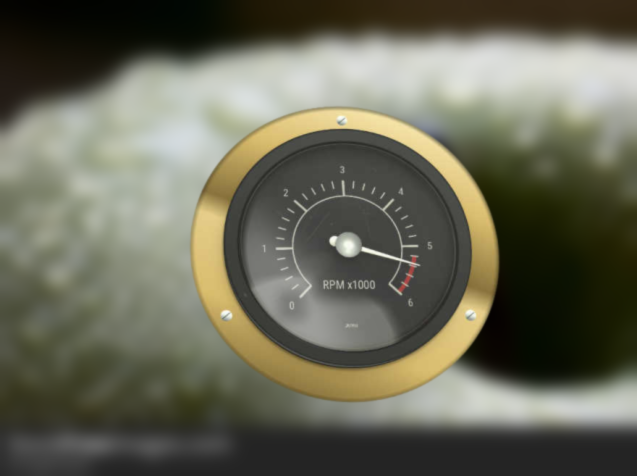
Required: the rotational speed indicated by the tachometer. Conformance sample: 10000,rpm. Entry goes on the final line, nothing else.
5400,rpm
